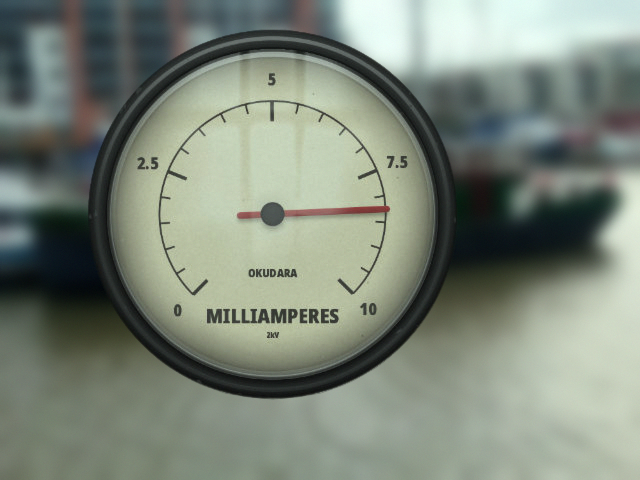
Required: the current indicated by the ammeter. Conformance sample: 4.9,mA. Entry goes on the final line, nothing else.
8.25,mA
